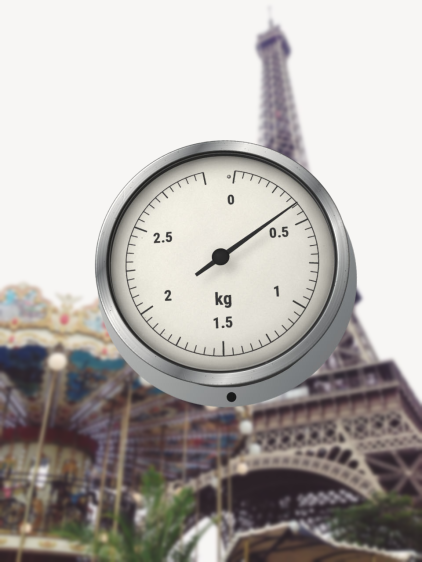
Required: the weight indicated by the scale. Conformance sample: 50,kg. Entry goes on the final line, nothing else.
0.4,kg
